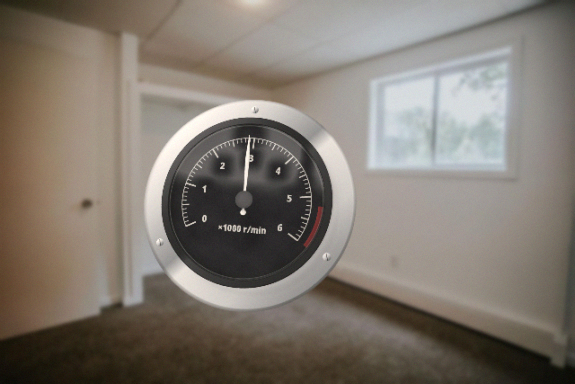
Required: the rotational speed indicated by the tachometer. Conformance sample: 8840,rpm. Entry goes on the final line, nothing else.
2900,rpm
